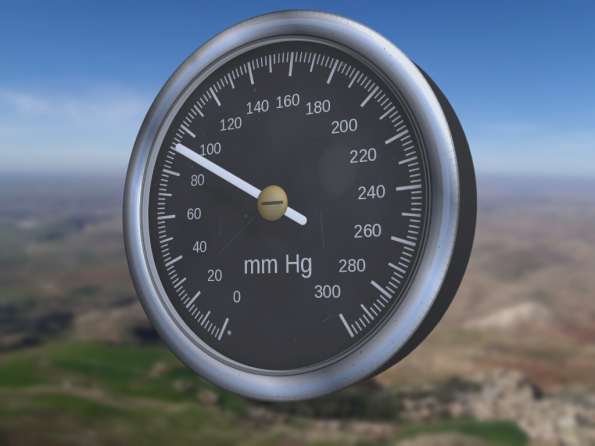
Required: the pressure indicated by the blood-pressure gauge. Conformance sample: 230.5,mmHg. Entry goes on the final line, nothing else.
92,mmHg
